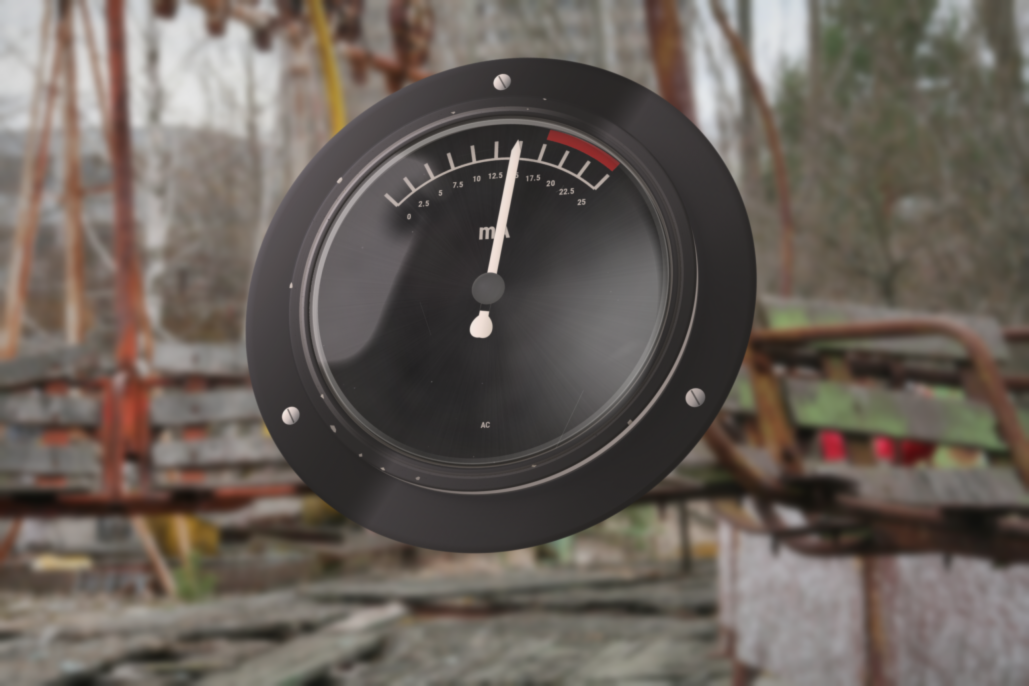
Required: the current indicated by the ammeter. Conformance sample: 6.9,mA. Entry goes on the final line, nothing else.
15,mA
